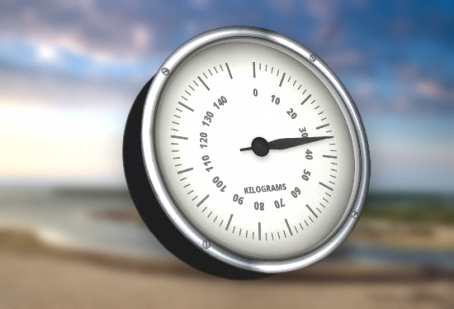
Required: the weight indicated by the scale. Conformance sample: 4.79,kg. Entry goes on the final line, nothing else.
34,kg
